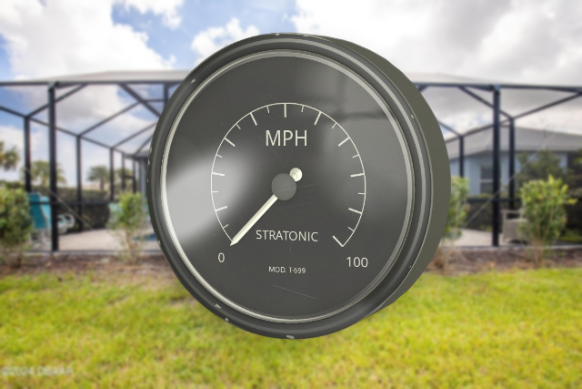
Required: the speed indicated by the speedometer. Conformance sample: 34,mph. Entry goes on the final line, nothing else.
0,mph
